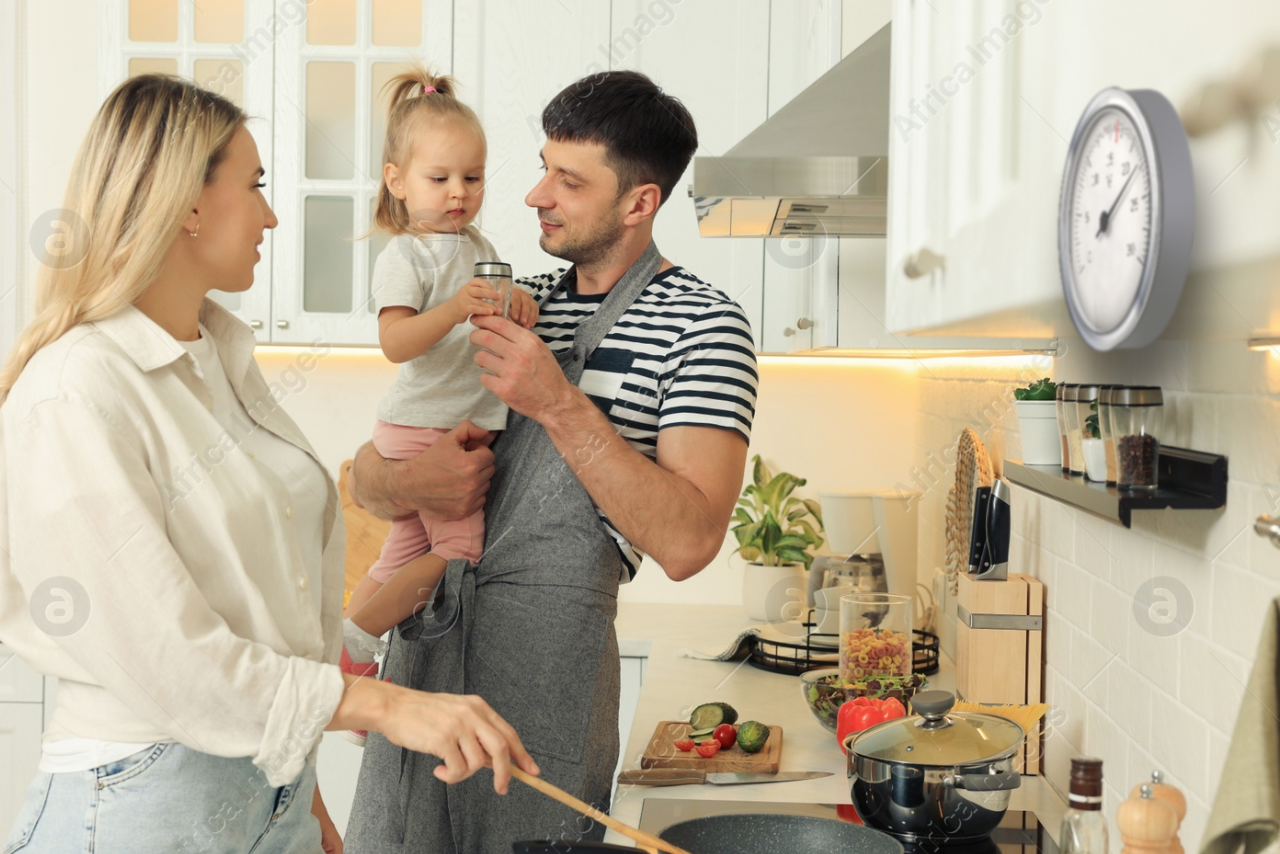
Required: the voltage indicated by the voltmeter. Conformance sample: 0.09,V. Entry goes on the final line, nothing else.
22.5,V
